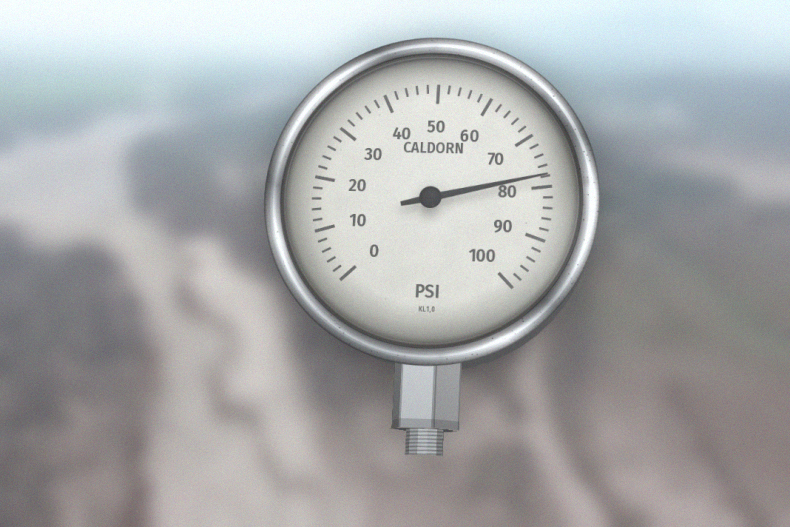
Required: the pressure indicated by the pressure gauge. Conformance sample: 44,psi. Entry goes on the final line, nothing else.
78,psi
